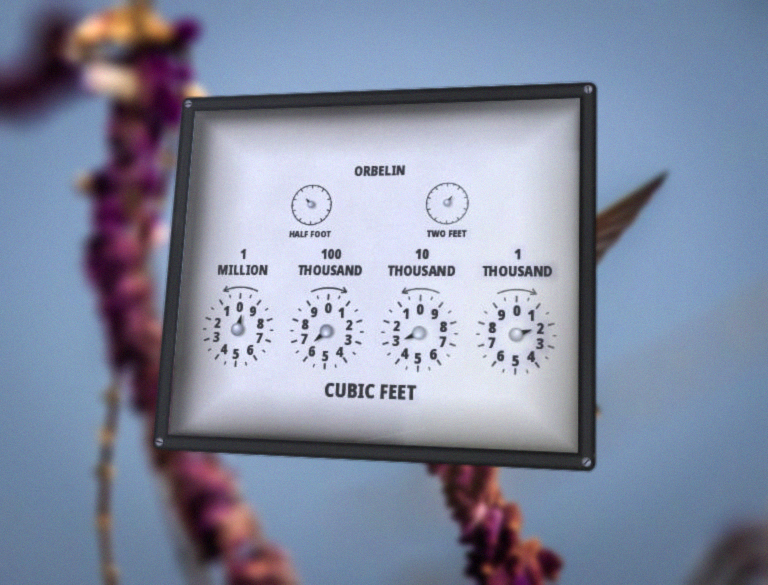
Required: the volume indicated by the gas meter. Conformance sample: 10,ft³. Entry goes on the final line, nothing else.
963200,ft³
